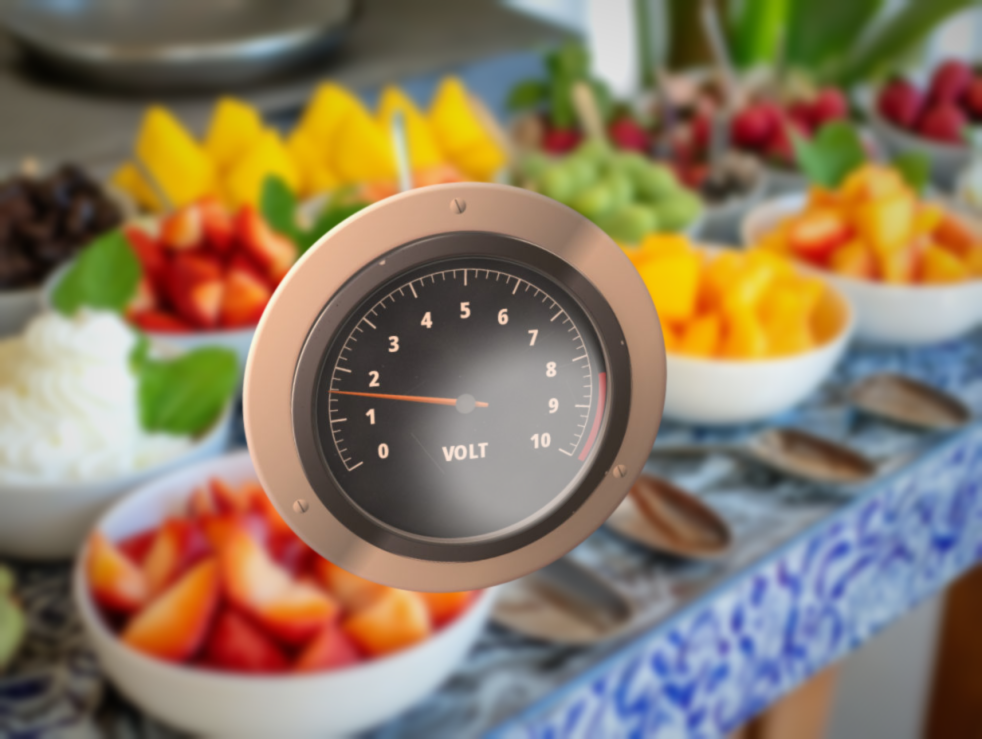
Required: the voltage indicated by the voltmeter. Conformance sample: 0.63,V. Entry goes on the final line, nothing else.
1.6,V
